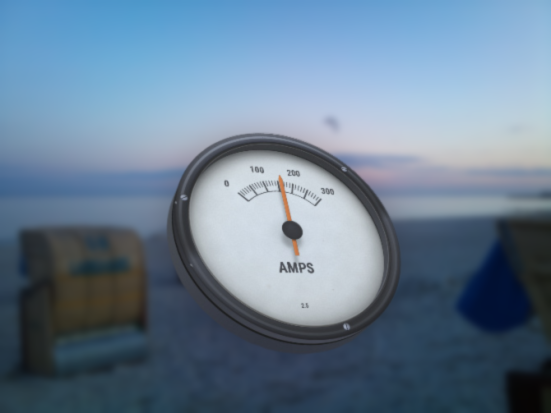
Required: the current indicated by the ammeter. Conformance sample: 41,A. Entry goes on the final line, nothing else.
150,A
